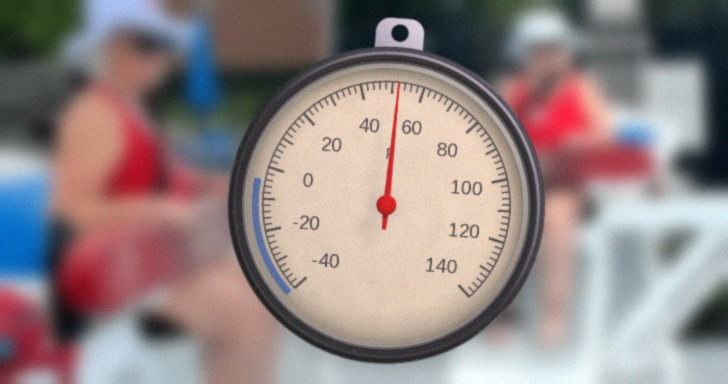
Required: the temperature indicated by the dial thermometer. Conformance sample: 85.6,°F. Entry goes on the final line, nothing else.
52,°F
